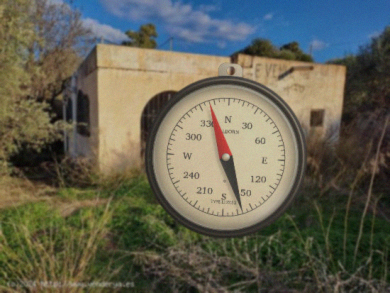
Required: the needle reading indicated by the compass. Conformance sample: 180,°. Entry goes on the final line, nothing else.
340,°
